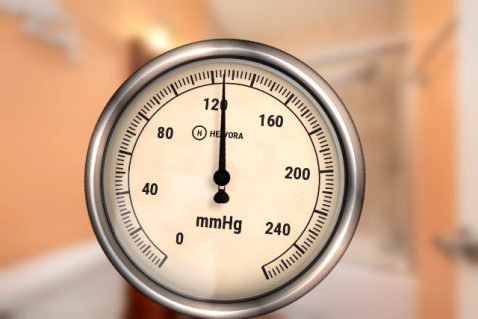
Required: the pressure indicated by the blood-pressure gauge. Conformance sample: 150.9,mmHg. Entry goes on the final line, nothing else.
126,mmHg
